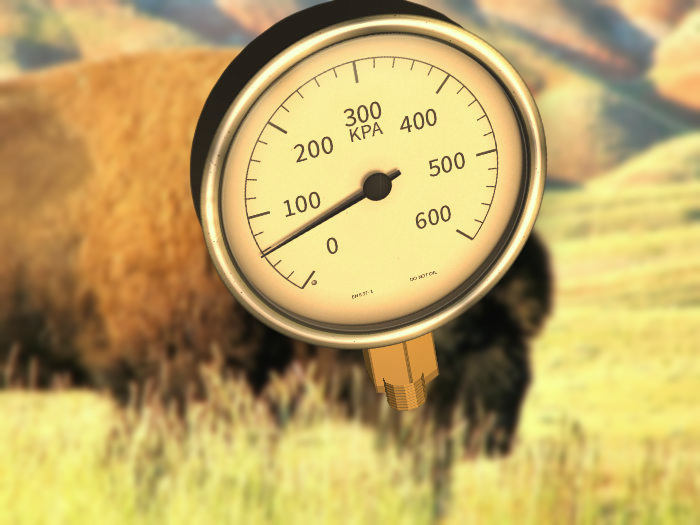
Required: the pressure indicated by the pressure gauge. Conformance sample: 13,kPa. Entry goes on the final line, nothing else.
60,kPa
